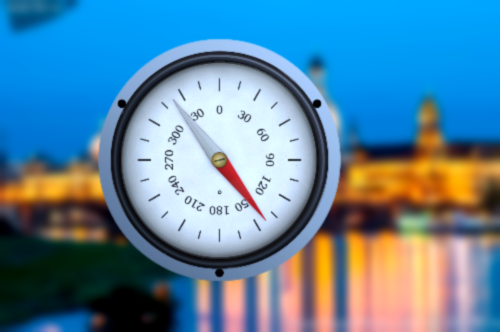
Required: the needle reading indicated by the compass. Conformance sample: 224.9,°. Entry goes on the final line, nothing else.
142.5,°
